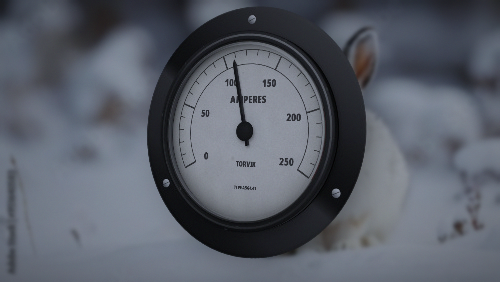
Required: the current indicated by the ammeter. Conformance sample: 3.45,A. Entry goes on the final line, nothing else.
110,A
